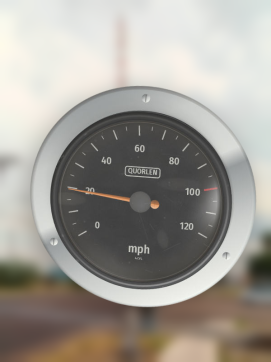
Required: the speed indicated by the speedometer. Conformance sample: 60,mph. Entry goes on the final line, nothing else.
20,mph
